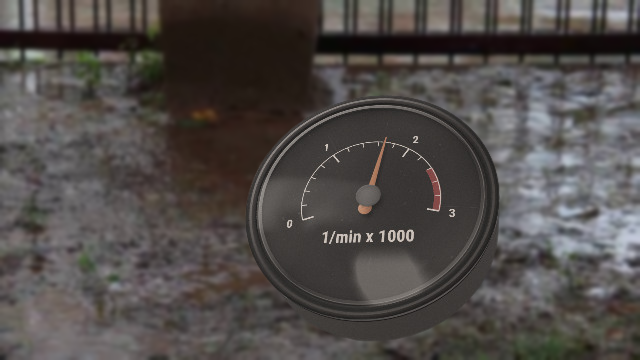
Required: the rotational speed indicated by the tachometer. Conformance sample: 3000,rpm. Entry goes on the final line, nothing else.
1700,rpm
